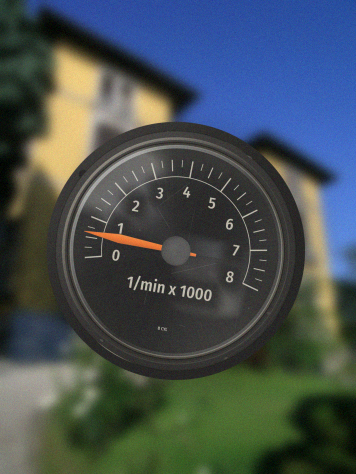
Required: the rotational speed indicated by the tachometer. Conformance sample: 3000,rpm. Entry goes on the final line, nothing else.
625,rpm
